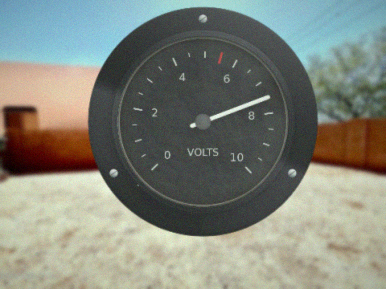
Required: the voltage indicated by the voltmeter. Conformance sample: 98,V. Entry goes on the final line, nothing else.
7.5,V
